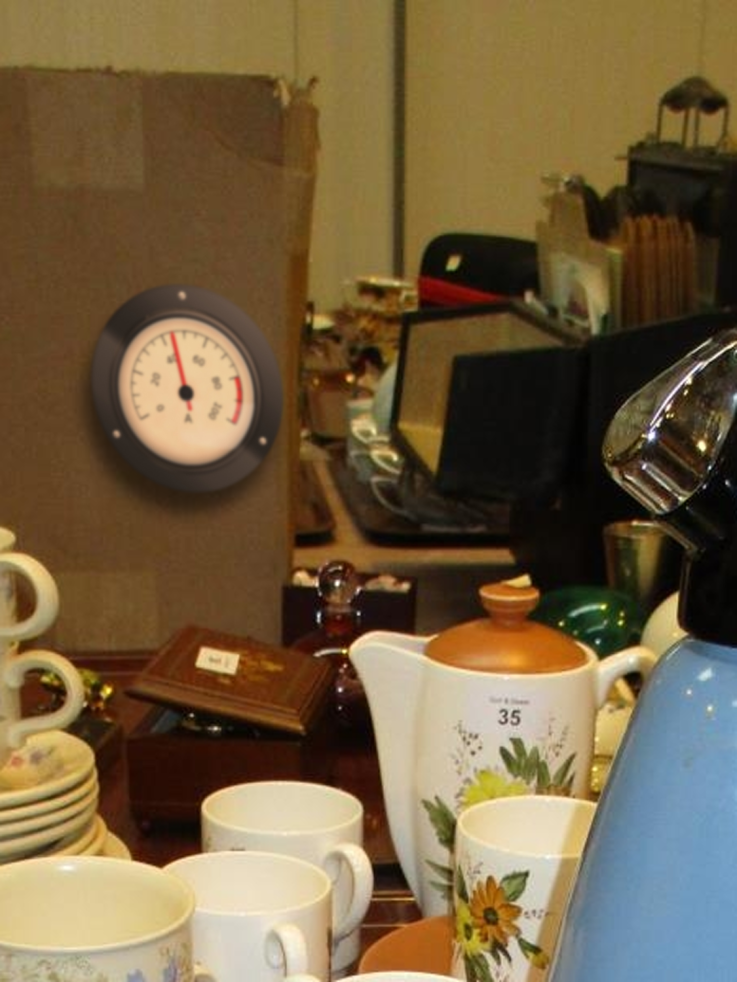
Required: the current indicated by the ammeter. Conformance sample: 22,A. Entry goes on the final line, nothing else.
45,A
